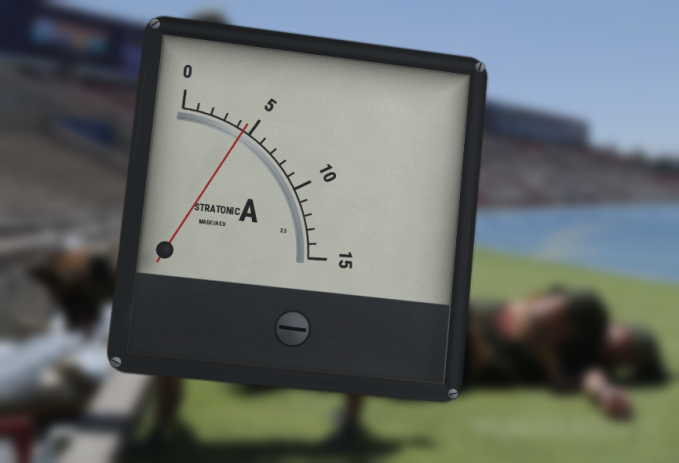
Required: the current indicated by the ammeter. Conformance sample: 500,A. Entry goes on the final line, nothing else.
4.5,A
